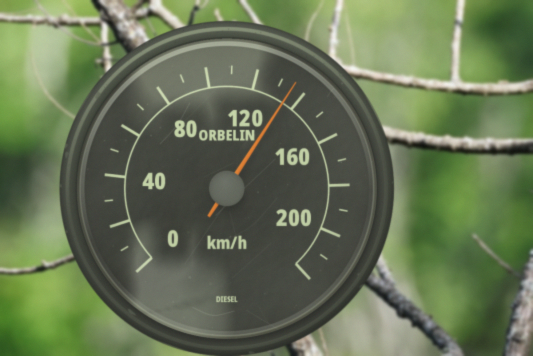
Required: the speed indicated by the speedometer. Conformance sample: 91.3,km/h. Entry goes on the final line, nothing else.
135,km/h
